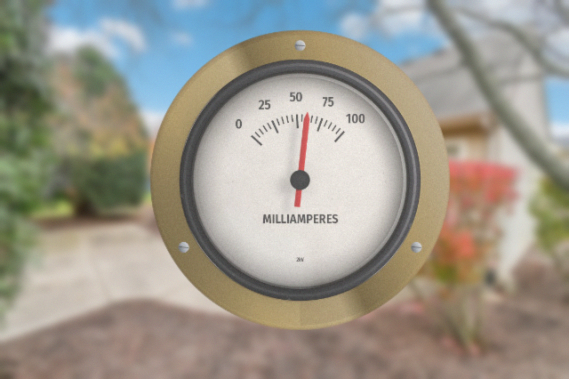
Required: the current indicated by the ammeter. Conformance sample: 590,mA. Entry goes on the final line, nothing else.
60,mA
